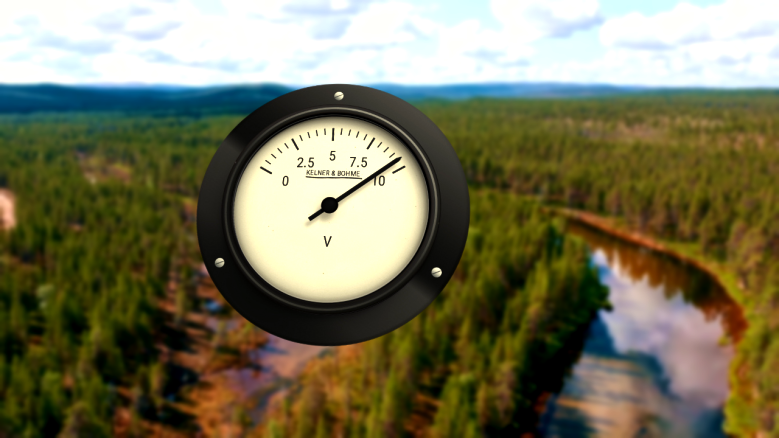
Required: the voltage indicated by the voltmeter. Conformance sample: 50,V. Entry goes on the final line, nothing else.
9.5,V
